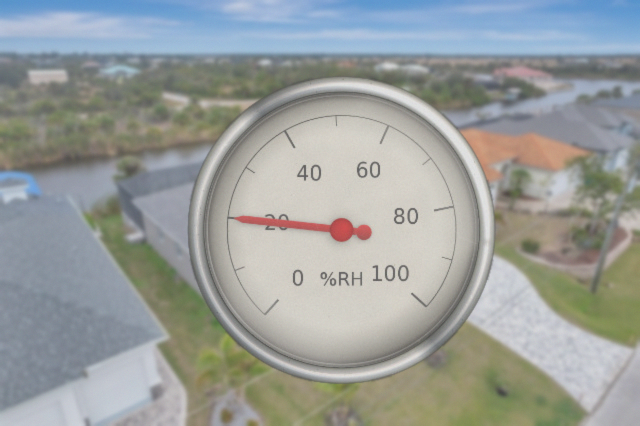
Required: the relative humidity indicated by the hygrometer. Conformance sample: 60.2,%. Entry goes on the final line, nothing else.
20,%
